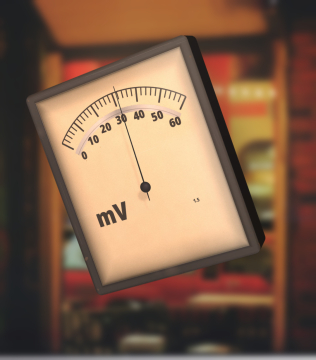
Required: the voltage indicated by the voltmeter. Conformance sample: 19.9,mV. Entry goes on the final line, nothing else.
32,mV
